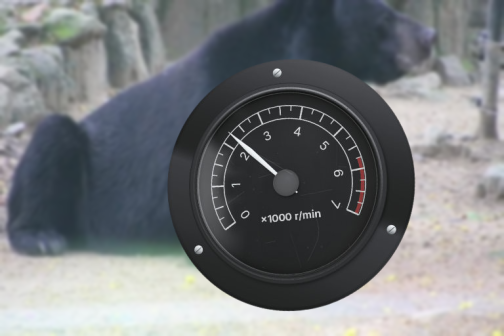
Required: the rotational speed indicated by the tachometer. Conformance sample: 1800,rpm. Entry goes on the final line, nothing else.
2250,rpm
